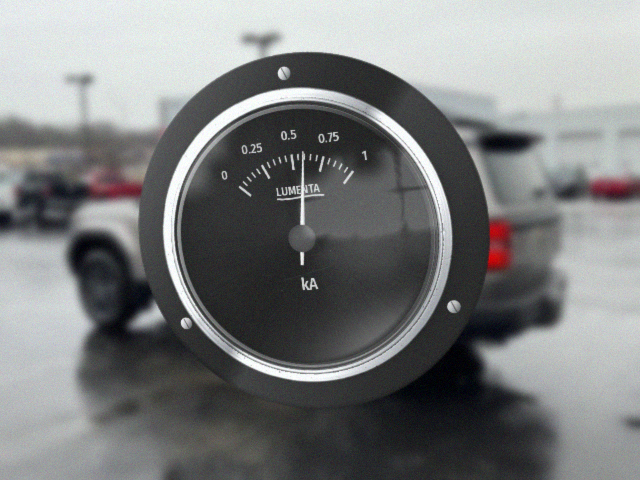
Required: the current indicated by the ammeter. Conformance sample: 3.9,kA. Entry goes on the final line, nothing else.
0.6,kA
